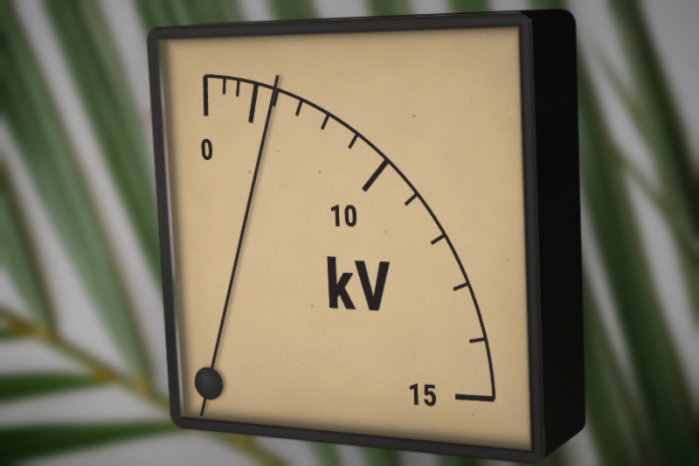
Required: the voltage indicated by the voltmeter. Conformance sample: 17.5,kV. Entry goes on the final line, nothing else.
6,kV
